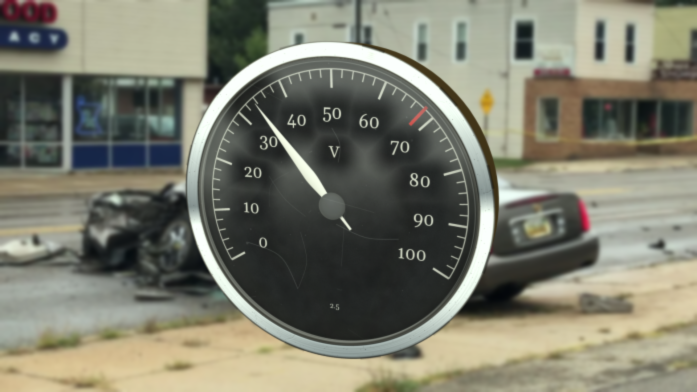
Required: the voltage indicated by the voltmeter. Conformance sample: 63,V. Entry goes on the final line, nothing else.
34,V
